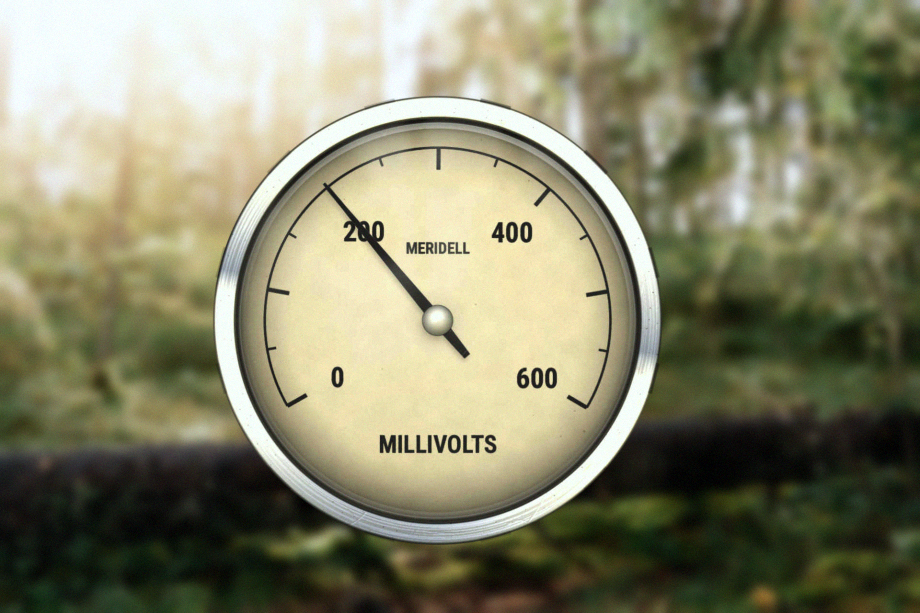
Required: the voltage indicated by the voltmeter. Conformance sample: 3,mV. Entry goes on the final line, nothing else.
200,mV
